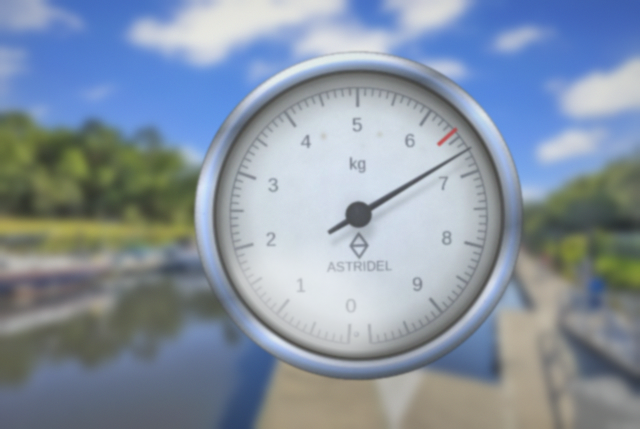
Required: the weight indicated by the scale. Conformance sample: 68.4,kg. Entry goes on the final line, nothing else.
6.7,kg
